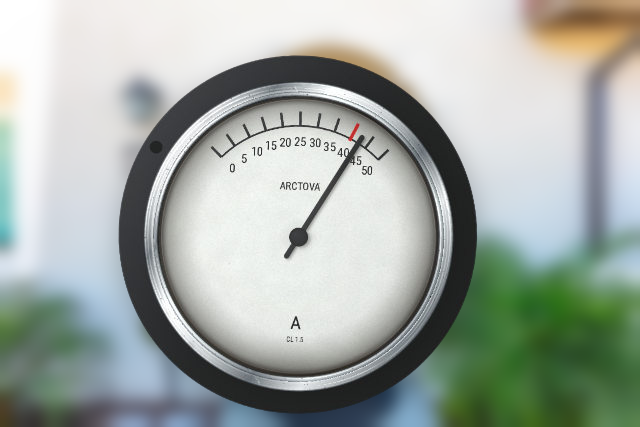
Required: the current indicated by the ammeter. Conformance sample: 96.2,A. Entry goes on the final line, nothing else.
42.5,A
